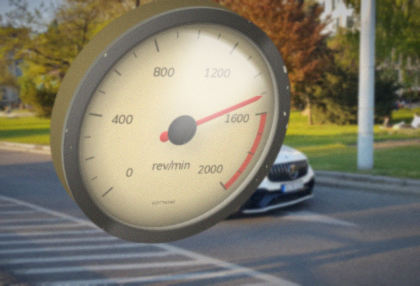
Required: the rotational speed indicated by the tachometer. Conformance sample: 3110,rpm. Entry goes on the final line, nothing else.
1500,rpm
